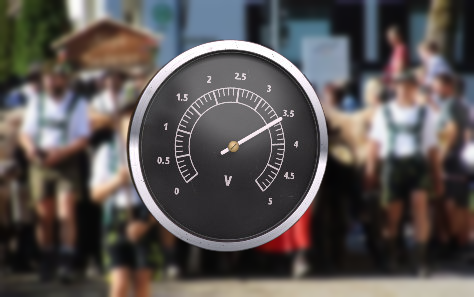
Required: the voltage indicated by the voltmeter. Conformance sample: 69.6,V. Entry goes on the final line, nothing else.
3.5,V
